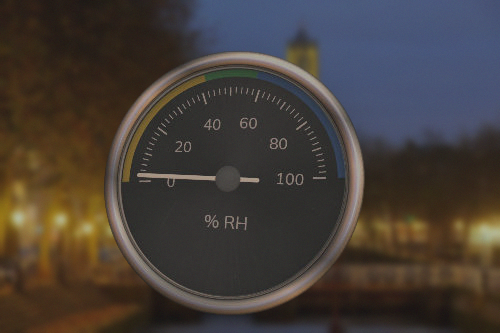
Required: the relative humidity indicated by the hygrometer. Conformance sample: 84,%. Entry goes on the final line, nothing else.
2,%
